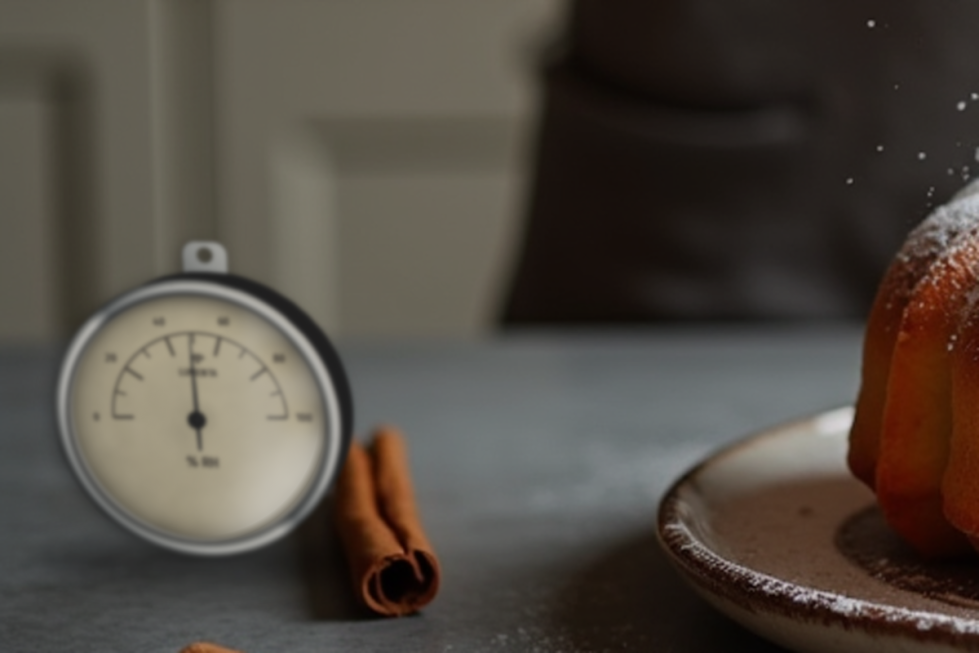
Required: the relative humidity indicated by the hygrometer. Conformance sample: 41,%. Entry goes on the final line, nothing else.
50,%
